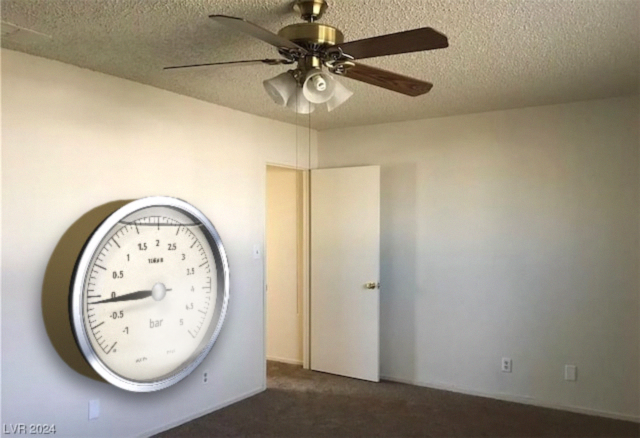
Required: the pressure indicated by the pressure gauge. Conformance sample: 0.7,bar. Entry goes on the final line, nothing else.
-0.1,bar
